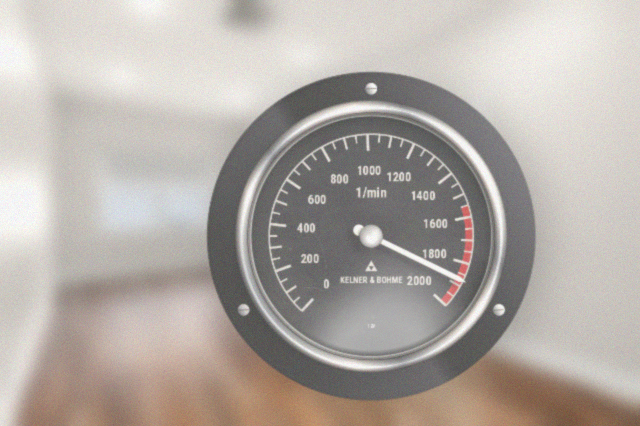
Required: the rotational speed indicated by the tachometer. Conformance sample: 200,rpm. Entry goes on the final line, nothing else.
1875,rpm
